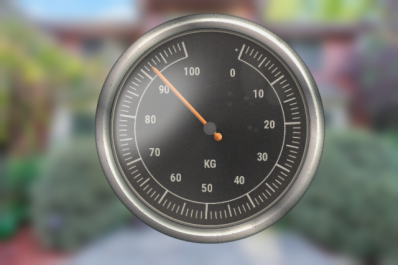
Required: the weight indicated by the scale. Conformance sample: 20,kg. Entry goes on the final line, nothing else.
92,kg
